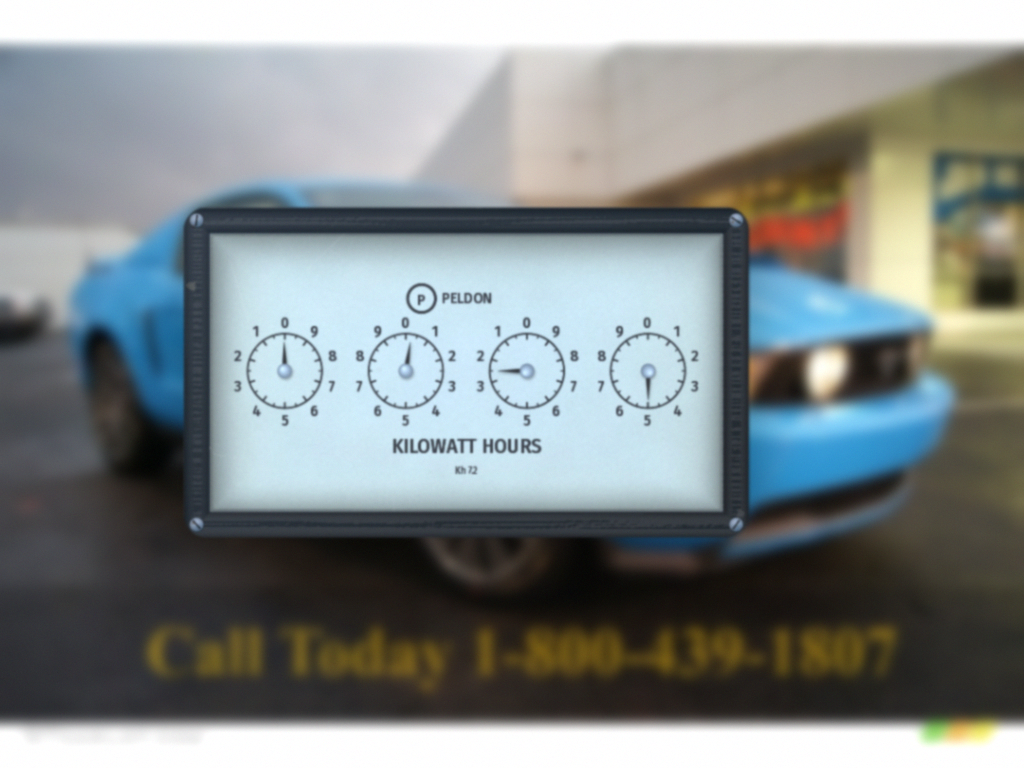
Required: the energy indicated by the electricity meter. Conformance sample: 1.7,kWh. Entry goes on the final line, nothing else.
25,kWh
